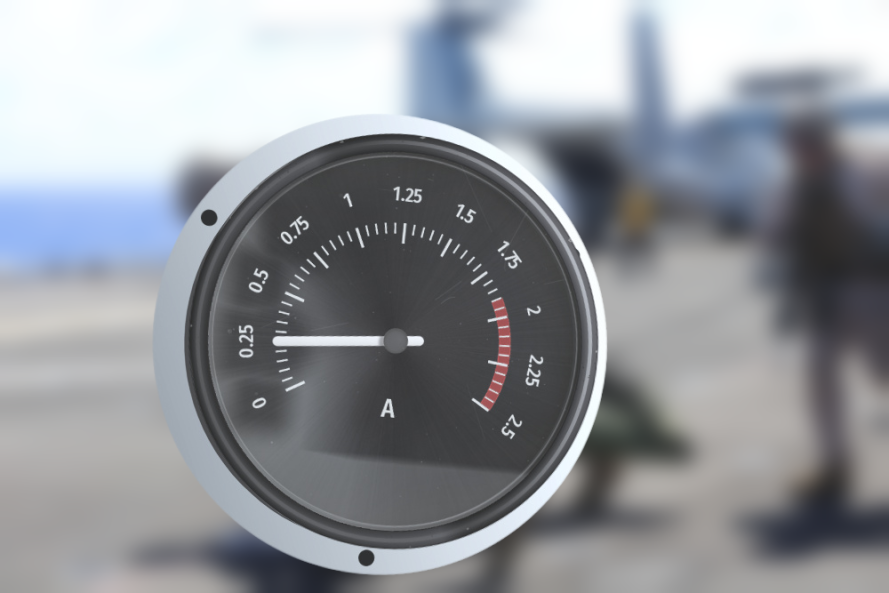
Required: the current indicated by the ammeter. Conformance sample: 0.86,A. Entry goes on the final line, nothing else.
0.25,A
